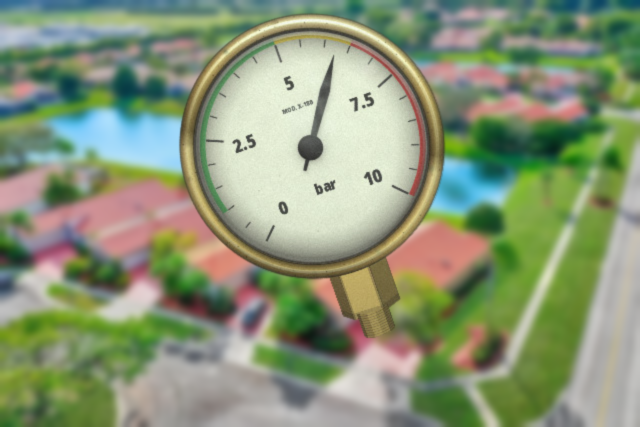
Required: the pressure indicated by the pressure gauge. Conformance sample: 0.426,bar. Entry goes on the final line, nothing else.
6.25,bar
